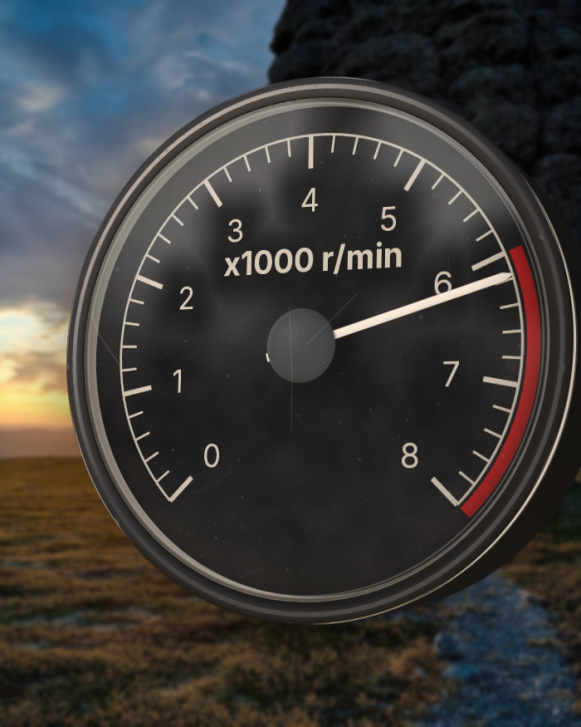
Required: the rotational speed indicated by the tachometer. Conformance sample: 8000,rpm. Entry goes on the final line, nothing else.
6200,rpm
